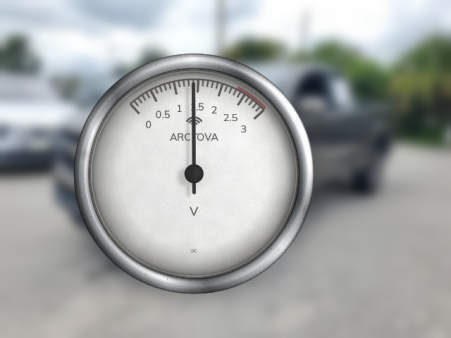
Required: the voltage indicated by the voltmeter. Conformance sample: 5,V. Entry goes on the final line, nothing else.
1.4,V
